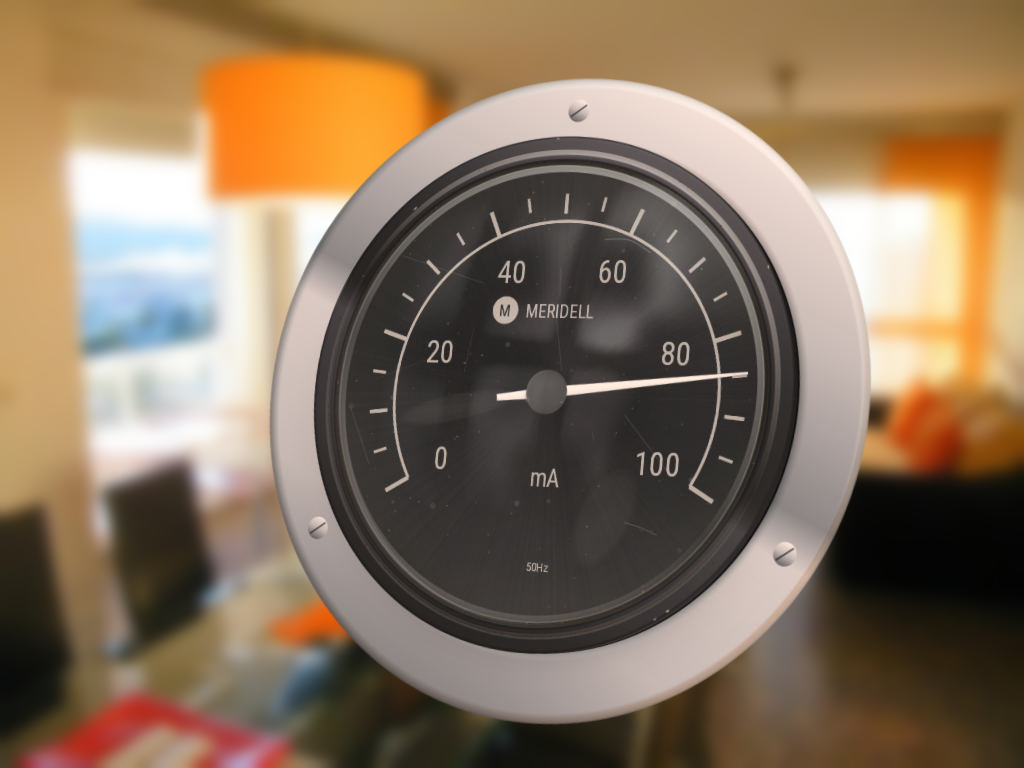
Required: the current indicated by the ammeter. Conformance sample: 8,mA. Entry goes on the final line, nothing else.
85,mA
